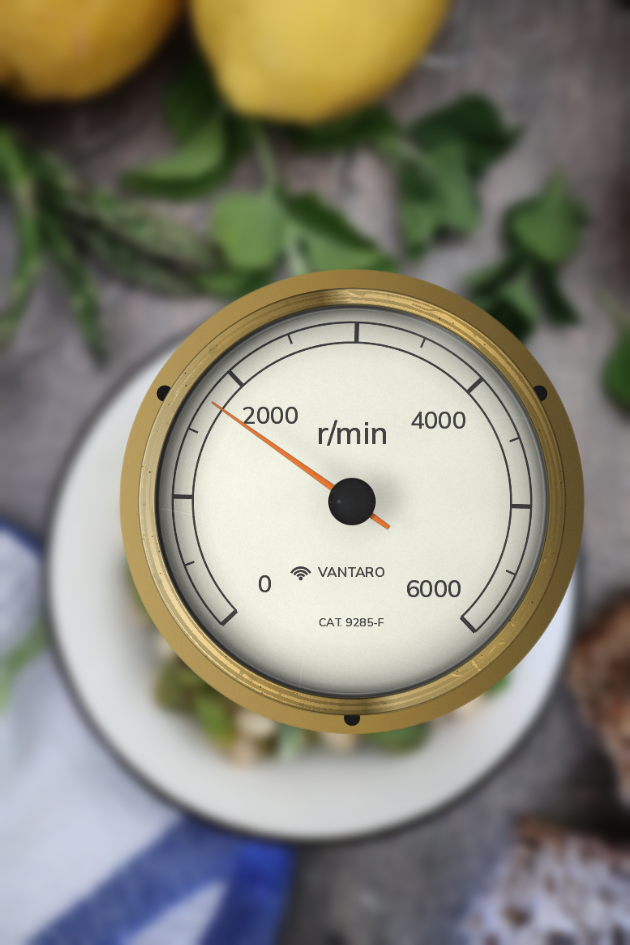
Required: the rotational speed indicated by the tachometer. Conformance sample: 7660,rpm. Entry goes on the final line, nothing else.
1750,rpm
